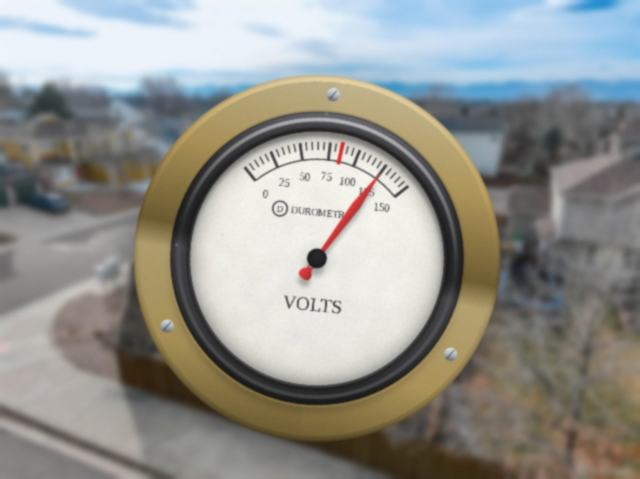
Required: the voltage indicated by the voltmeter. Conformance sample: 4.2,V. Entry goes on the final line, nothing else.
125,V
